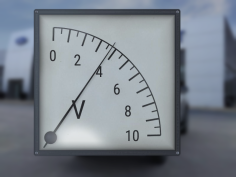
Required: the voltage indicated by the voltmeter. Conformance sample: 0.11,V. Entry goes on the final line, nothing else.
3.75,V
